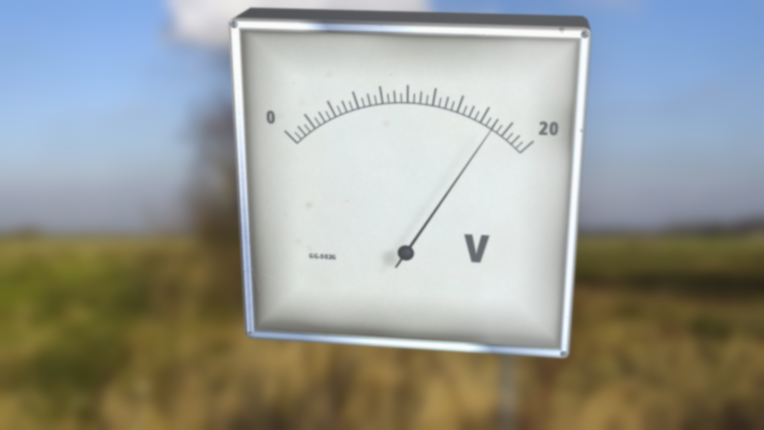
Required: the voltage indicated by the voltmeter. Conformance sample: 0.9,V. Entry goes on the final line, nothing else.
17,V
